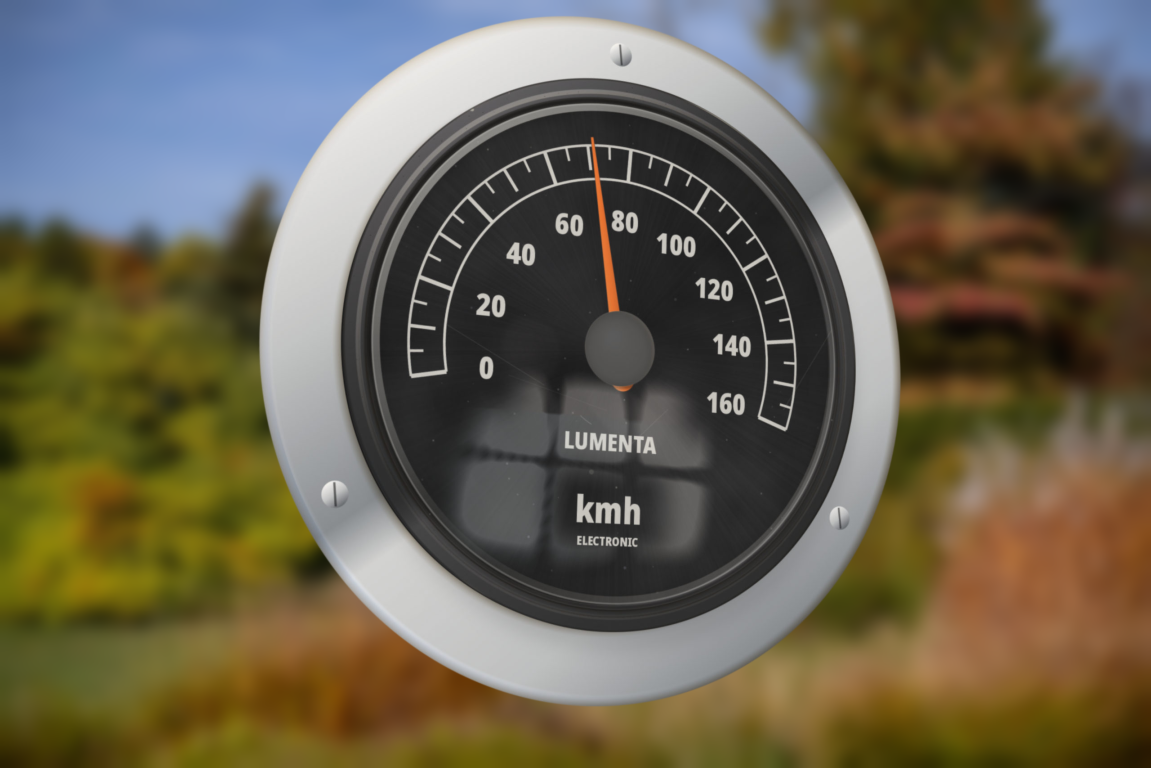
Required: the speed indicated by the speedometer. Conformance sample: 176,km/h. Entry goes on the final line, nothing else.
70,km/h
